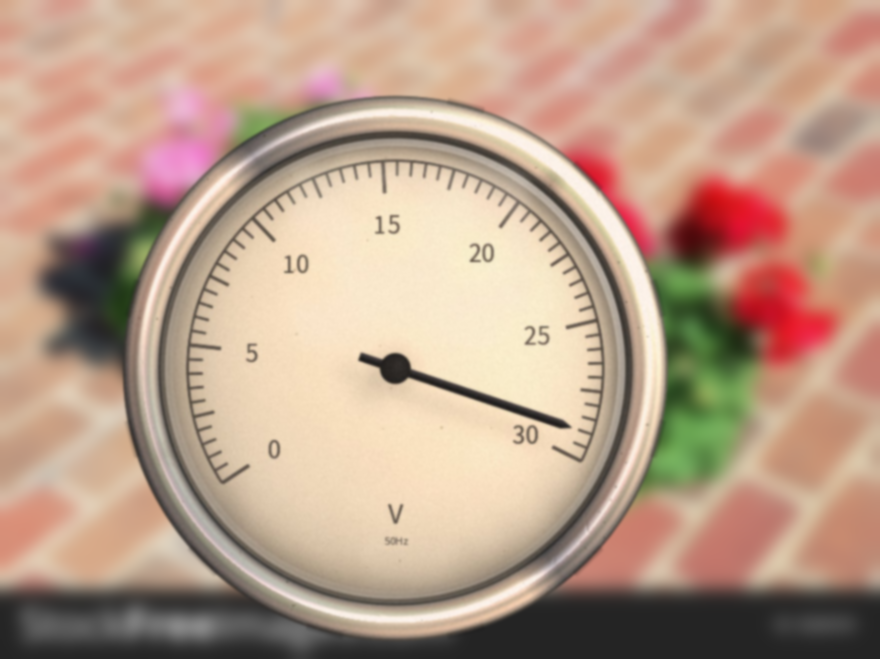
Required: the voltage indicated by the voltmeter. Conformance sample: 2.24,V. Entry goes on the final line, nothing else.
29,V
